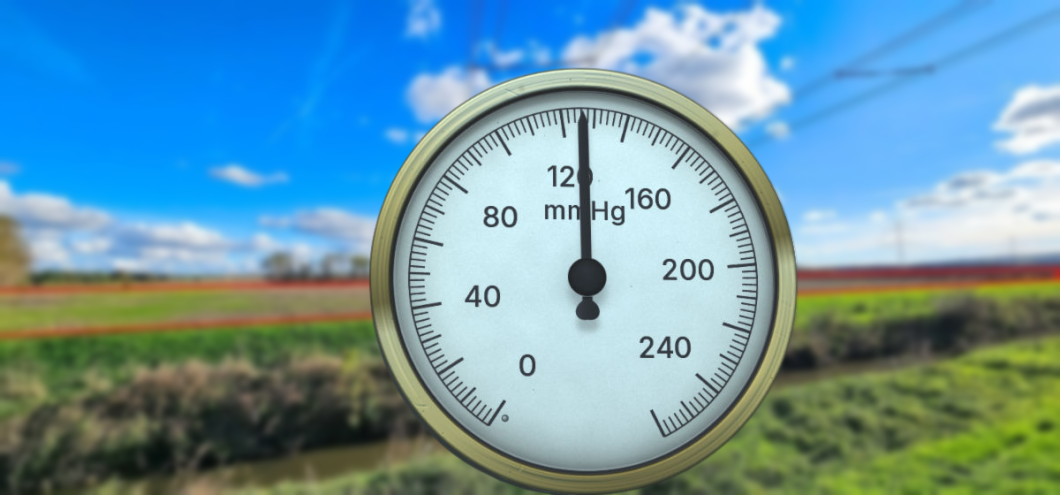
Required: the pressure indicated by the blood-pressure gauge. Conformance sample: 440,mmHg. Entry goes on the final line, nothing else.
126,mmHg
